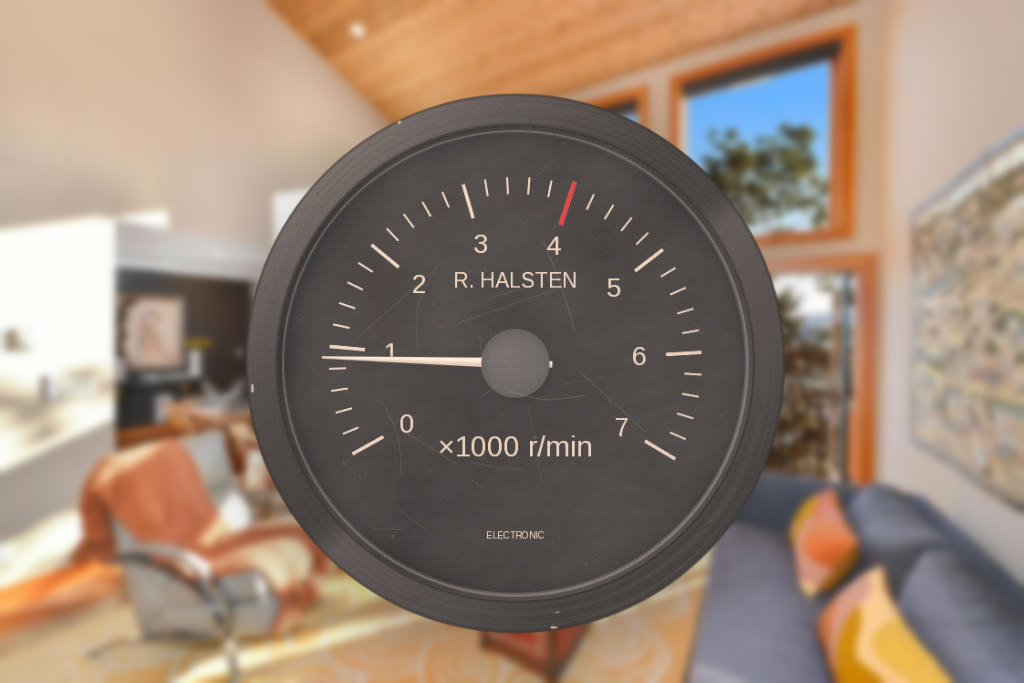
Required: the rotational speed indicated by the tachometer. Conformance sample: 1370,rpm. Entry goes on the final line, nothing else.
900,rpm
